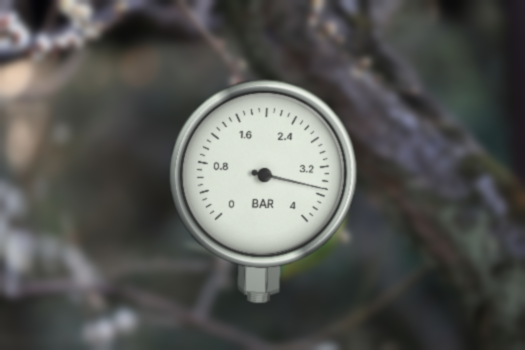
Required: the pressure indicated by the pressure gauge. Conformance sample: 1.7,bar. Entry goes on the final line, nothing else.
3.5,bar
